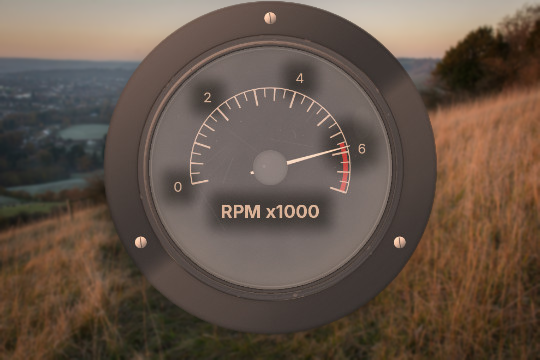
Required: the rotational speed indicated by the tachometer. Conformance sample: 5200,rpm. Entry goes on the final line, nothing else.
5875,rpm
